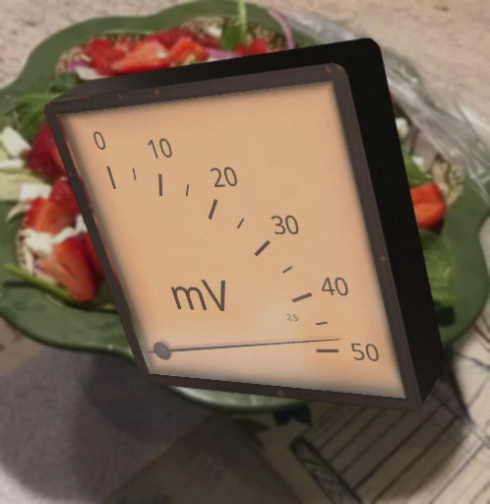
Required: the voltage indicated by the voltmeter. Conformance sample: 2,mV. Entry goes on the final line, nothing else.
47.5,mV
